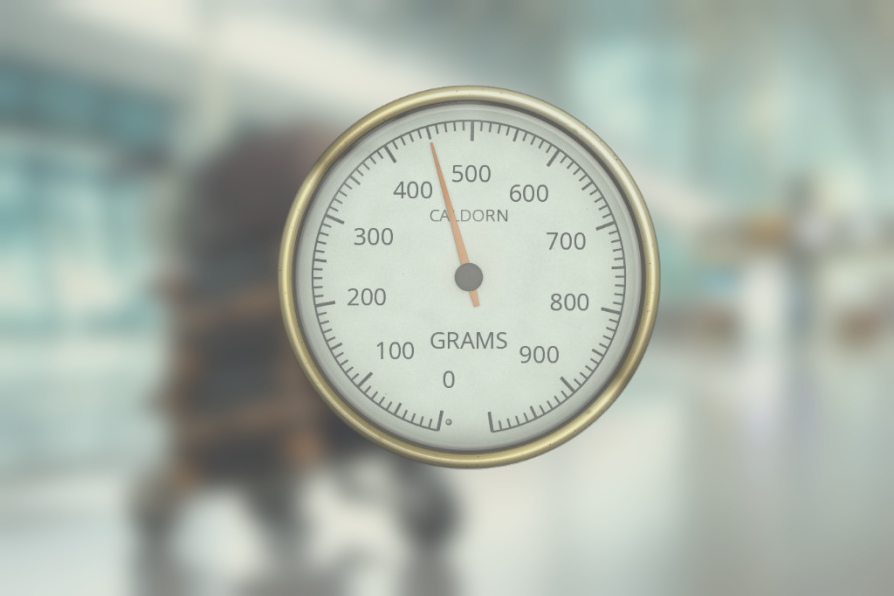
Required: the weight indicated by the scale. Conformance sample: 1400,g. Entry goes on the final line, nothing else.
450,g
